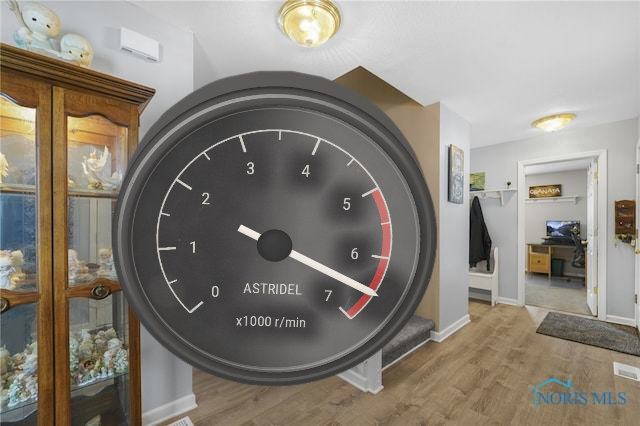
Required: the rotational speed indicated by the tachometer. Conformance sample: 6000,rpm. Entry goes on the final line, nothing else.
6500,rpm
